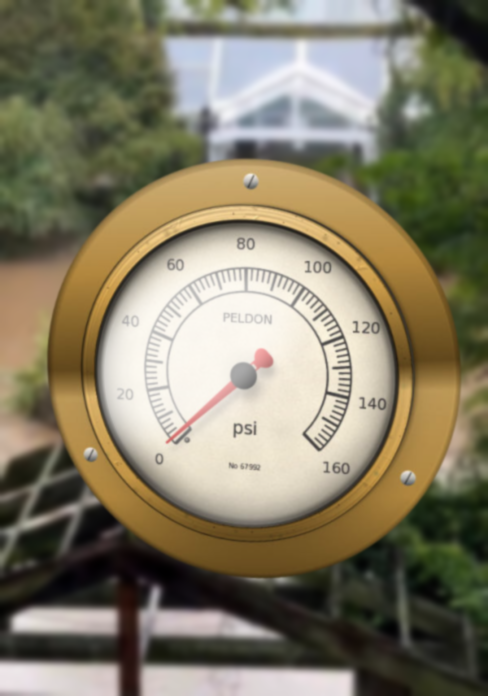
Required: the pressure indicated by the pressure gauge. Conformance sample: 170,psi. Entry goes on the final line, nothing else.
2,psi
